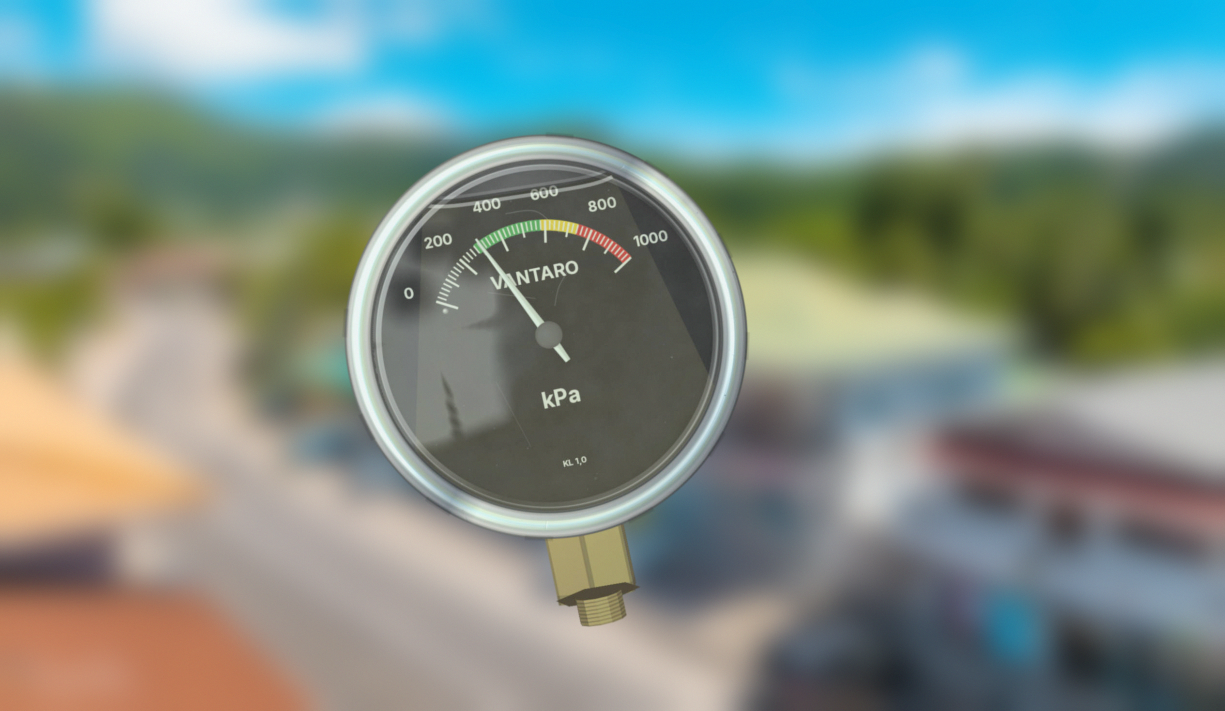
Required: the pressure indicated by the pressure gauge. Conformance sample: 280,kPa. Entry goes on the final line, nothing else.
300,kPa
